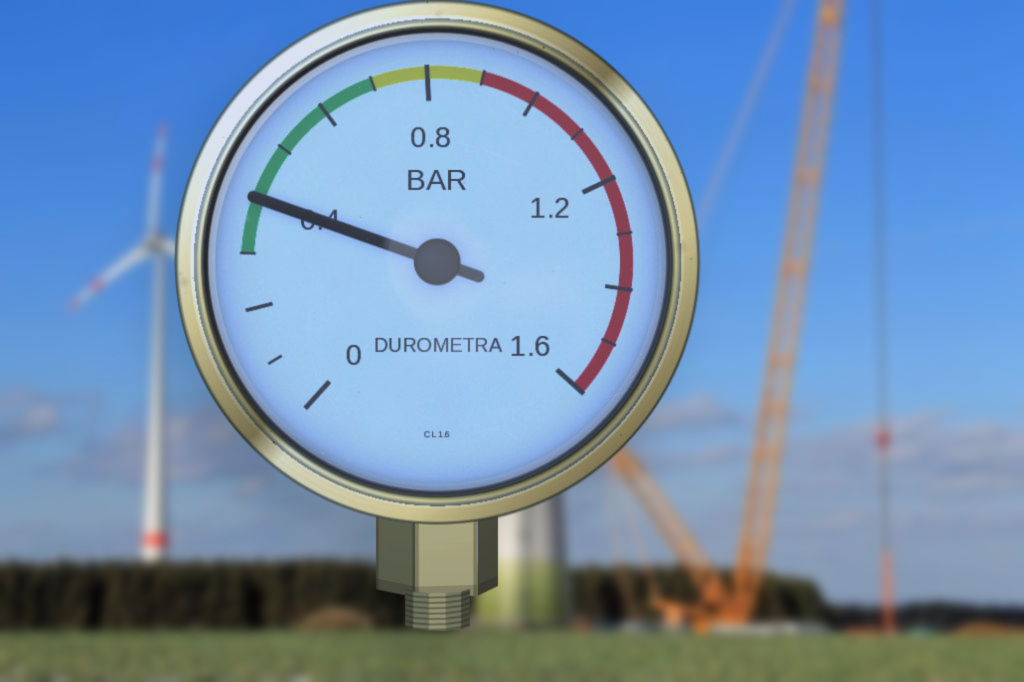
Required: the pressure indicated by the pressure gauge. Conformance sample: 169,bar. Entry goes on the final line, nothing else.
0.4,bar
